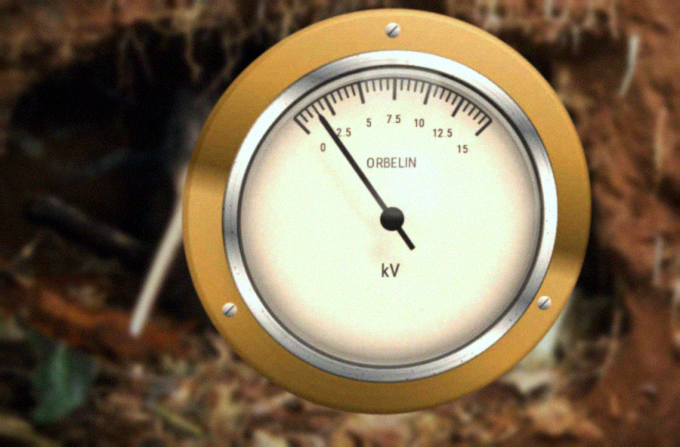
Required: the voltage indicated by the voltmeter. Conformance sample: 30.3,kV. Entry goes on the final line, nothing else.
1.5,kV
